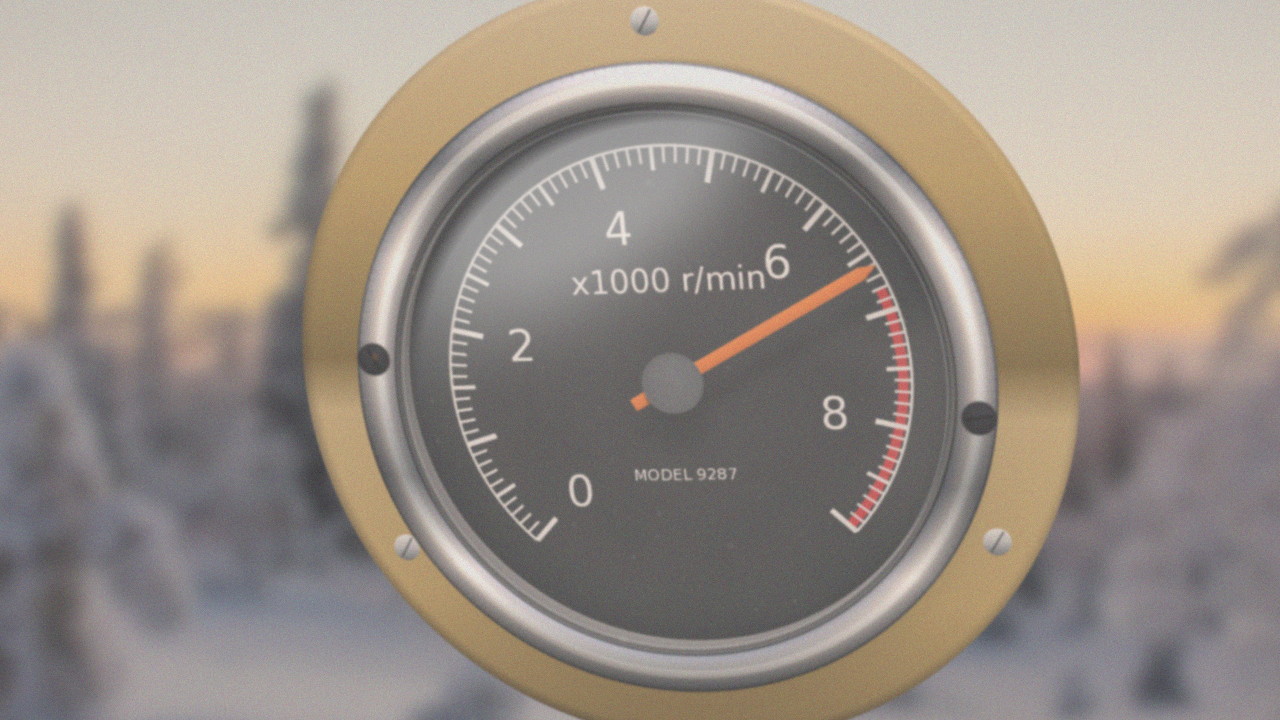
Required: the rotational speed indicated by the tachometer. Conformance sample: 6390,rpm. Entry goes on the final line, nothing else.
6600,rpm
